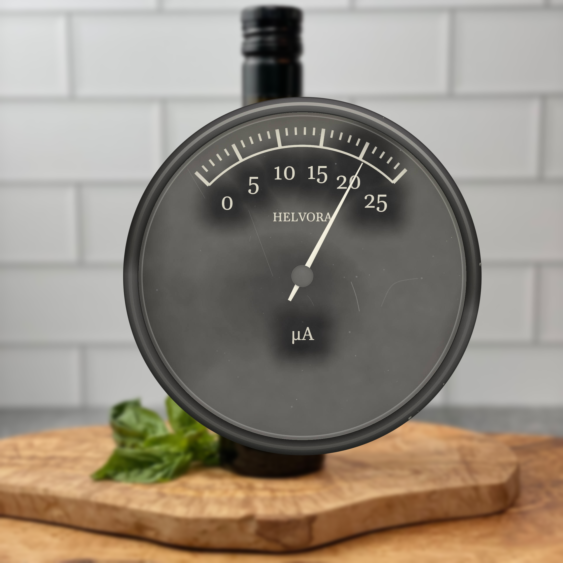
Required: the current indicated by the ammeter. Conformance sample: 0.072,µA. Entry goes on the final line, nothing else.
20.5,µA
